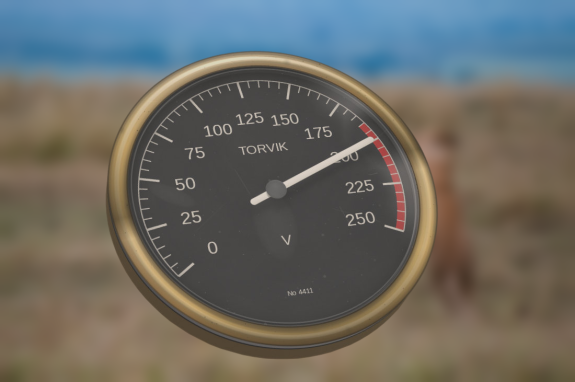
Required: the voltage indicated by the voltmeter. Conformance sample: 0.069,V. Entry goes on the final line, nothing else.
200,V
